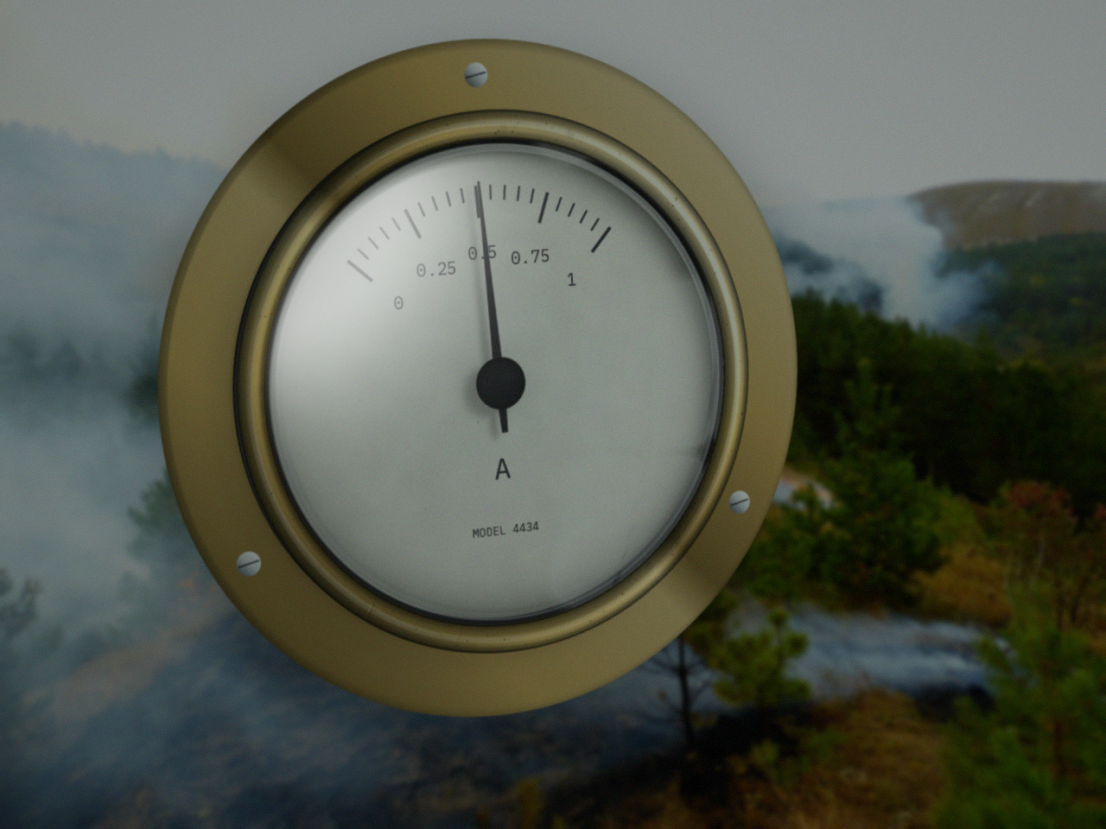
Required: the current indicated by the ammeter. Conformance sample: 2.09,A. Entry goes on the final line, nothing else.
0.5,A
